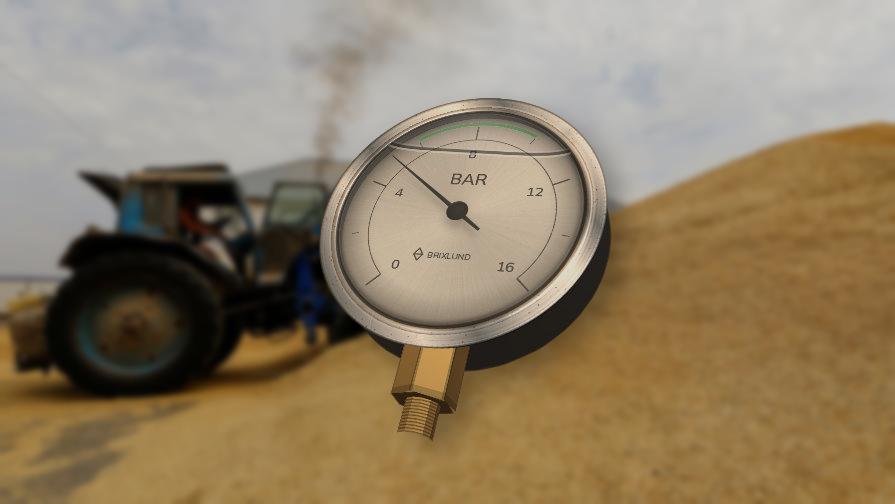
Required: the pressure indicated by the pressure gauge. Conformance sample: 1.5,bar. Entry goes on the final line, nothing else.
5,bar
